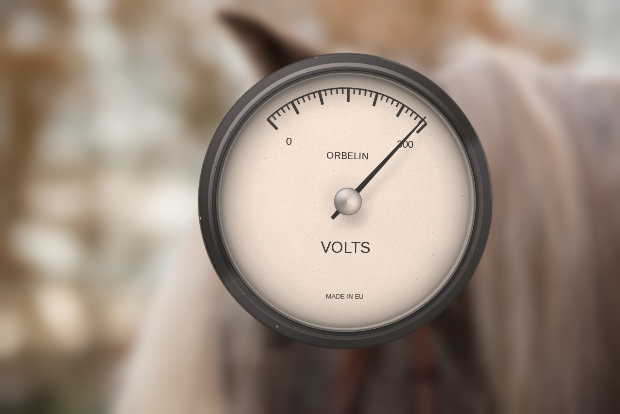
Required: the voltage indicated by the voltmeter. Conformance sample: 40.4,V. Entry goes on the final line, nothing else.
290,V
